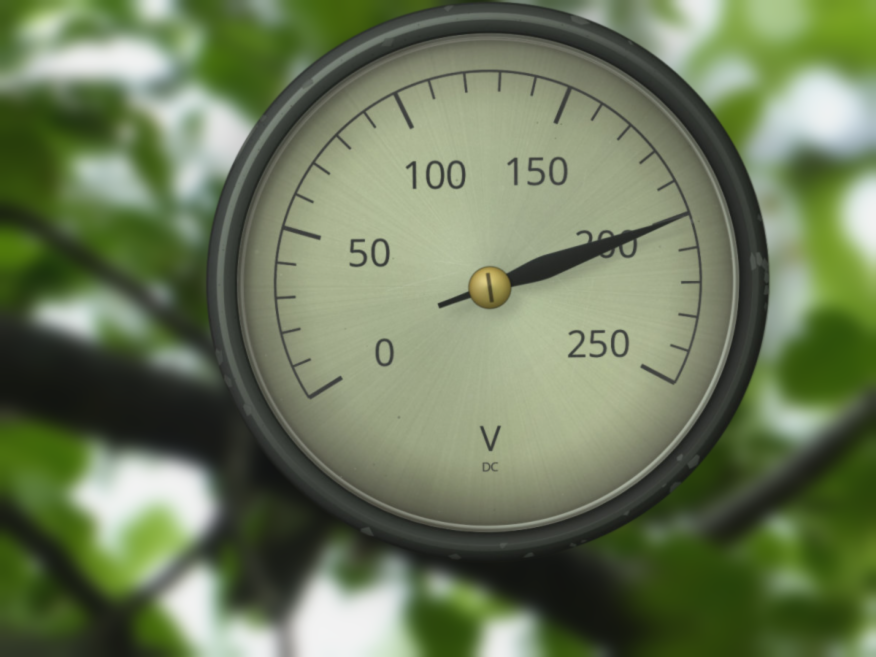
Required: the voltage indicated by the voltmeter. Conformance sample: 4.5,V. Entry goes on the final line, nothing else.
200,V
